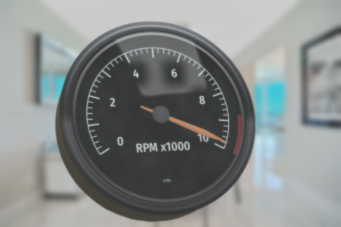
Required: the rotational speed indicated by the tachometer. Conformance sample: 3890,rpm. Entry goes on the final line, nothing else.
9800,rpm
